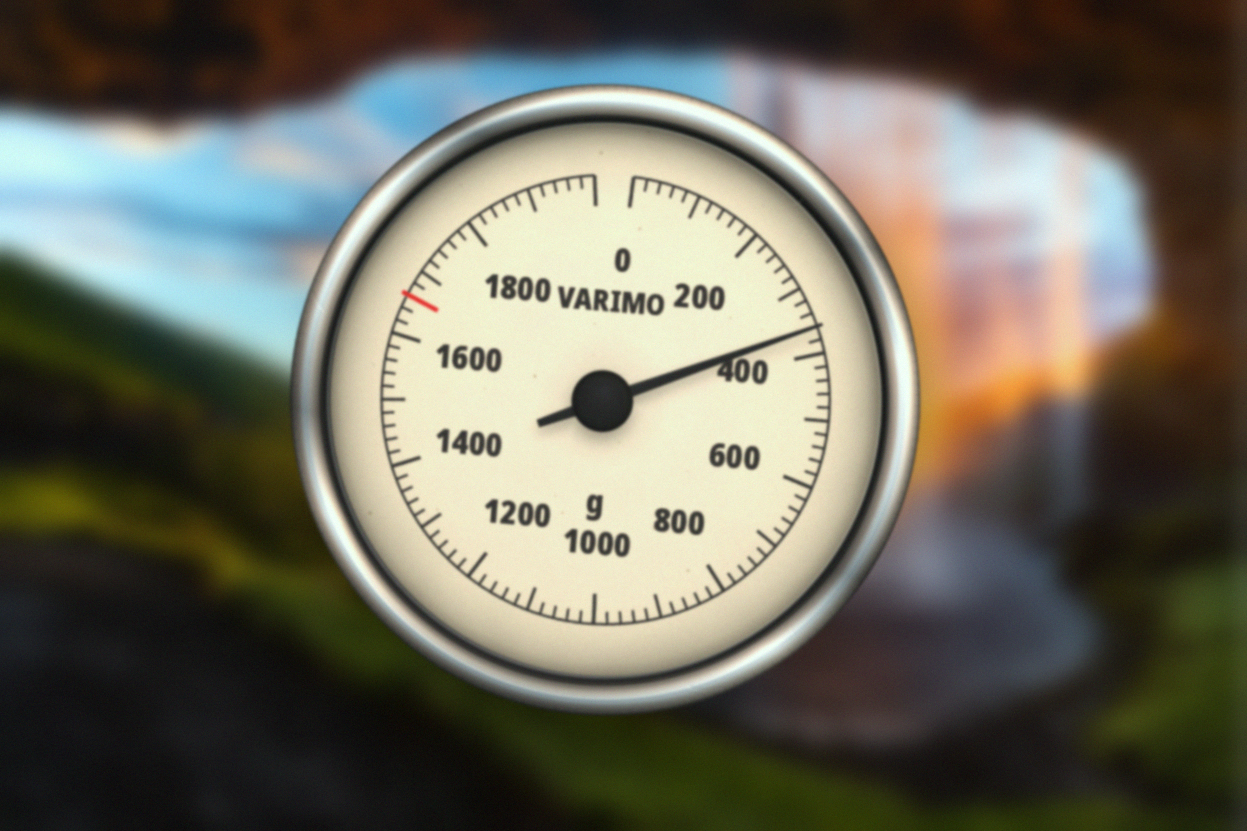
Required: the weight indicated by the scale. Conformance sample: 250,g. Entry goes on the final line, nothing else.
360,g
